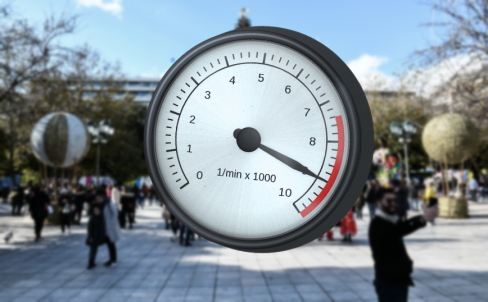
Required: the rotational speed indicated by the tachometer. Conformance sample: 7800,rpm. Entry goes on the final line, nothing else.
9000,rpm
